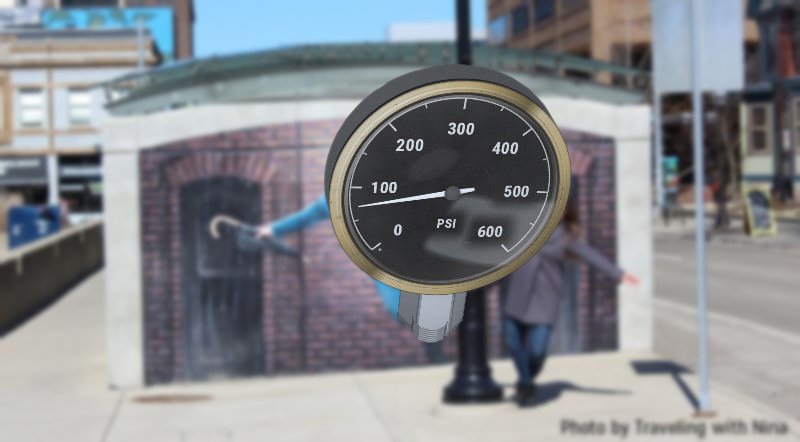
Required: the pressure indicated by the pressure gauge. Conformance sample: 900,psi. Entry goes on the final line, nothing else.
75,psi
